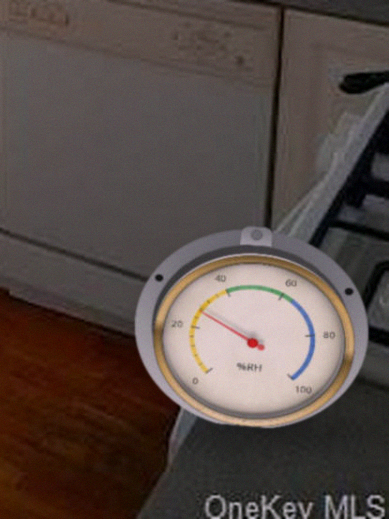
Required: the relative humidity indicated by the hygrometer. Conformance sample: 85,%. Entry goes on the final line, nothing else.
28,%
